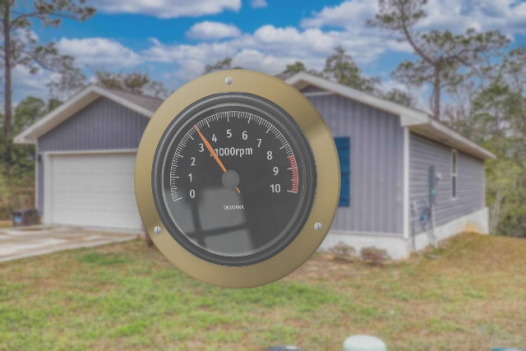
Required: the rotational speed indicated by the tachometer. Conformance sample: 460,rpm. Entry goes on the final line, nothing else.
3500,rpm
